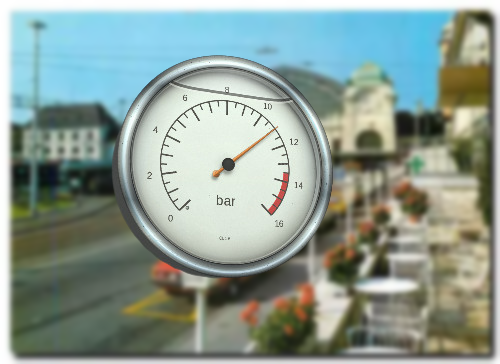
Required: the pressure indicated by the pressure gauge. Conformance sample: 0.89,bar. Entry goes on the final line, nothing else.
11,bar
